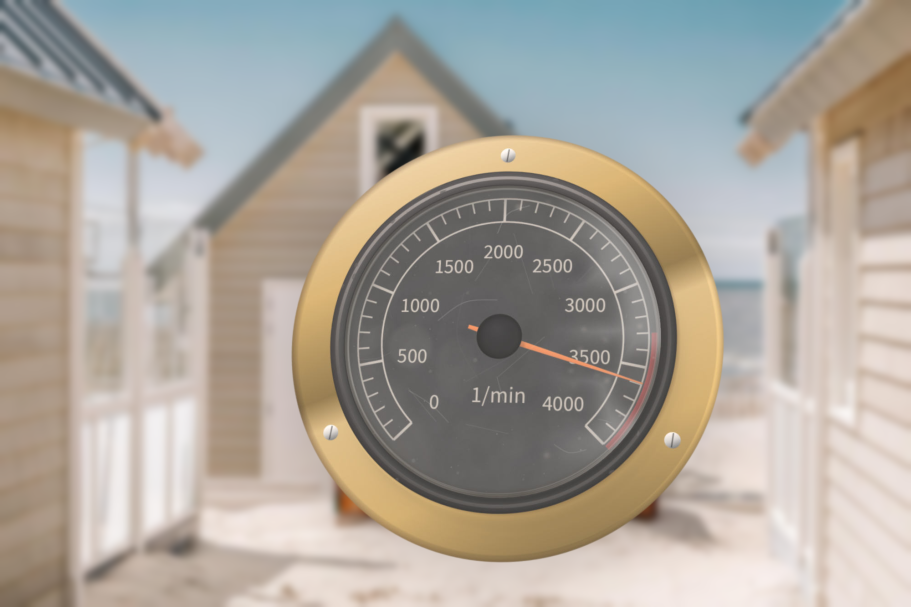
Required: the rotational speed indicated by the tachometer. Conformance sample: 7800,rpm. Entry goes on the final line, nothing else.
3600,rpm
